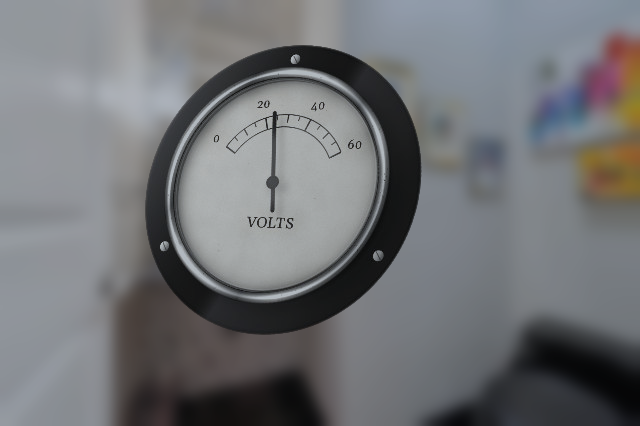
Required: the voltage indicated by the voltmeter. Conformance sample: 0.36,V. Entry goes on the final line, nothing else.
25,V
